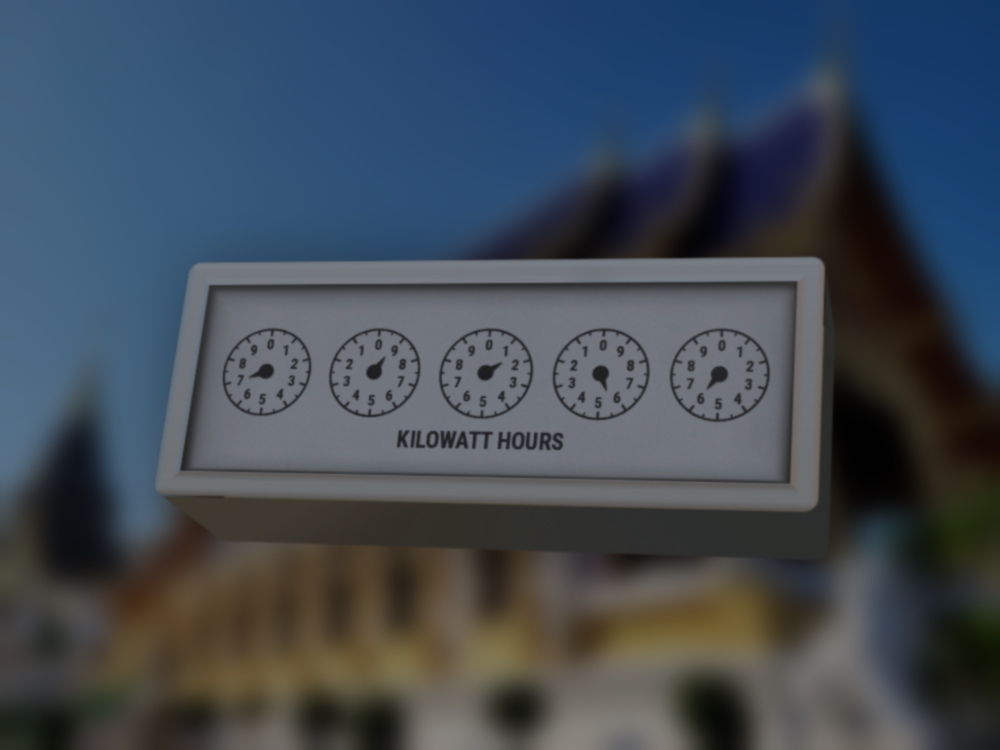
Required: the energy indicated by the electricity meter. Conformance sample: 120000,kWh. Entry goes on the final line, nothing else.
69156,kWh
